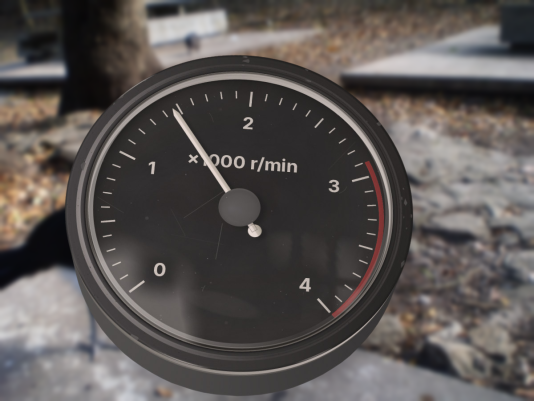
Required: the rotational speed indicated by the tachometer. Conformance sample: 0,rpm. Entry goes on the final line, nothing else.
1450,rpm
